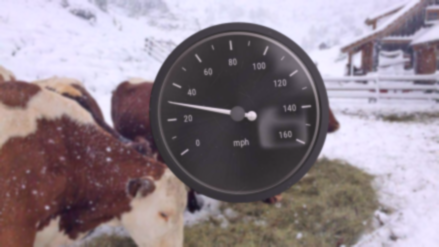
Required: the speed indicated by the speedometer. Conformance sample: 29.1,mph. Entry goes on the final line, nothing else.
30,mph
